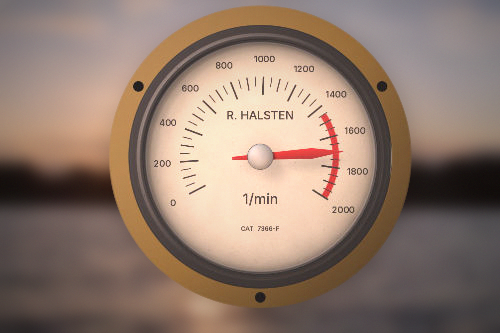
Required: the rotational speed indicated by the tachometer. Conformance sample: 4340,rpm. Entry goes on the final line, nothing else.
1700,rpm
